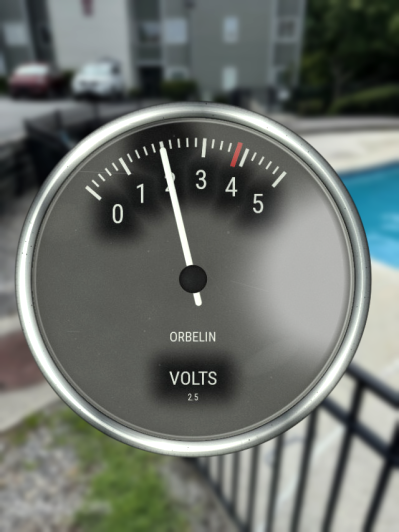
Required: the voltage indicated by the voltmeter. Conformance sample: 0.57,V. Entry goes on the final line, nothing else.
2,V
